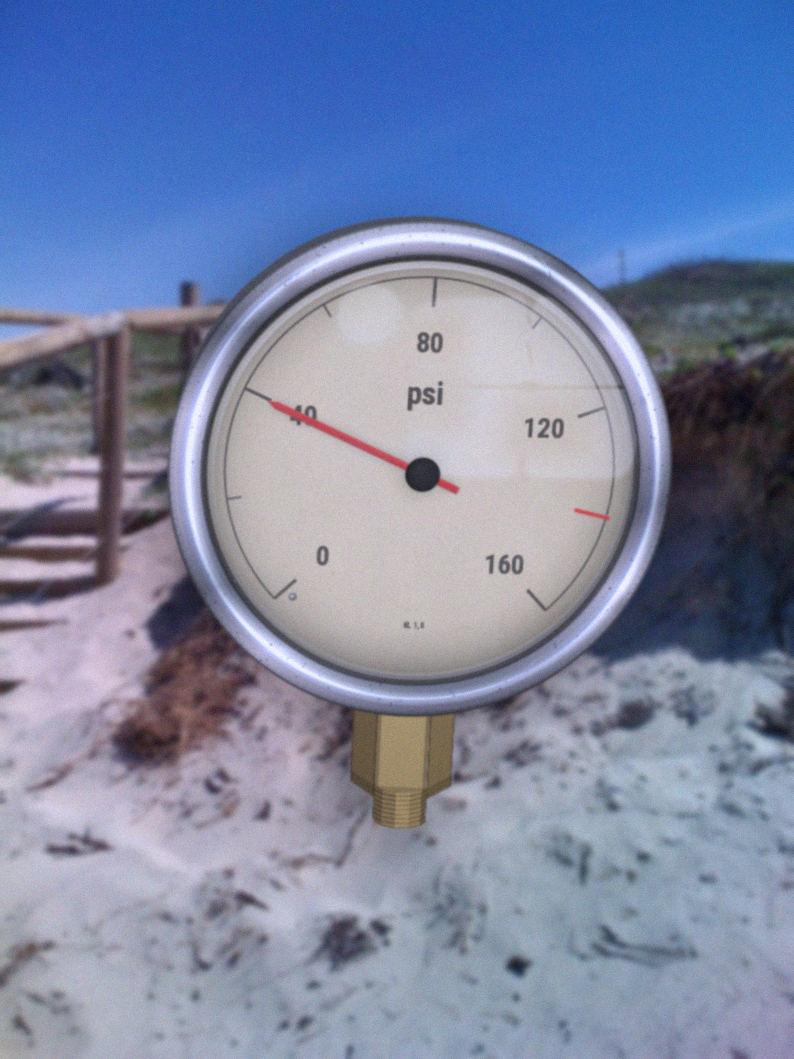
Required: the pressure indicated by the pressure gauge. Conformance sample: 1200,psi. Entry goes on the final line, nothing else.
40,psi
